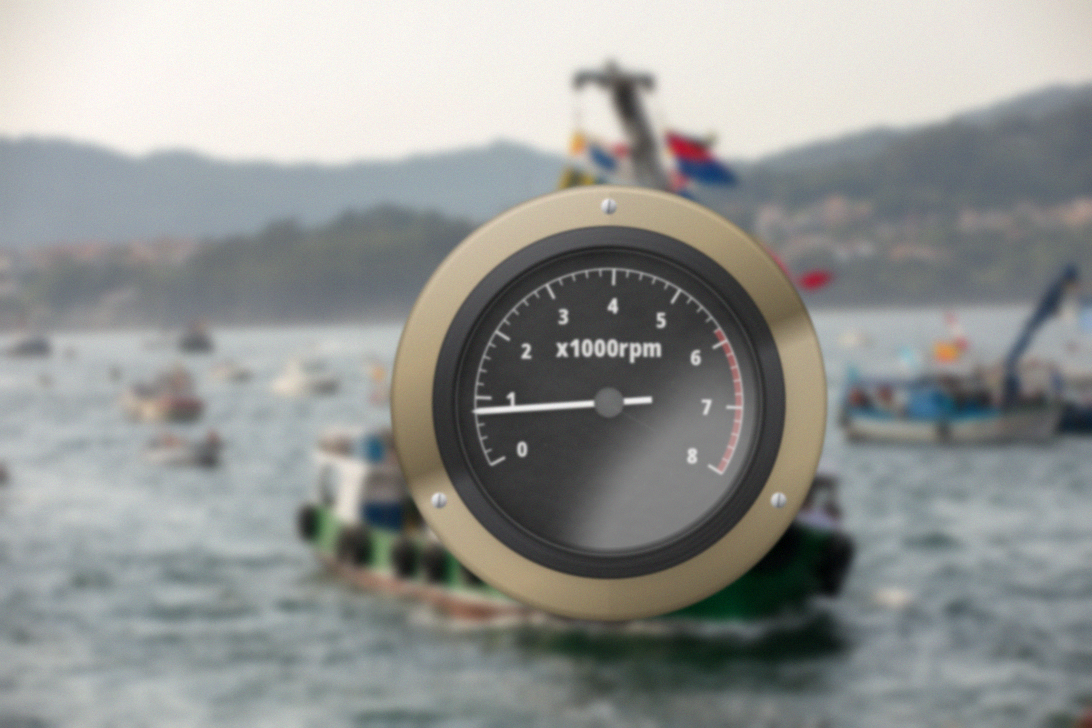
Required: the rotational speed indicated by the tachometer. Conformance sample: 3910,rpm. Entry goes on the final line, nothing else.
800,rpm
